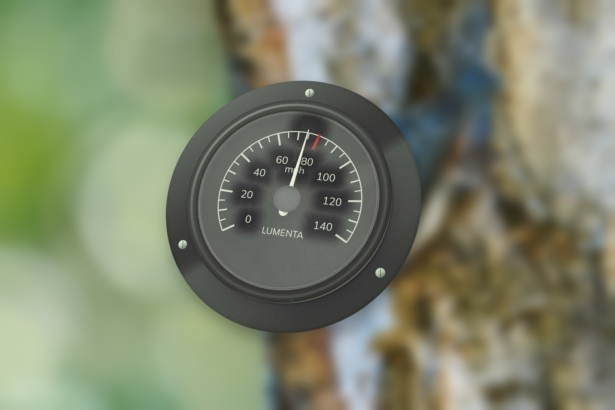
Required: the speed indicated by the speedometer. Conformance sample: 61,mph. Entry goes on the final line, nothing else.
75,mph
